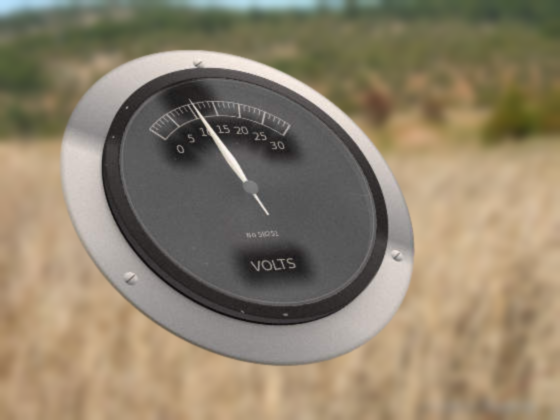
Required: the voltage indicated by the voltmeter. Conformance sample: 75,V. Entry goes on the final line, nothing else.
10,V
